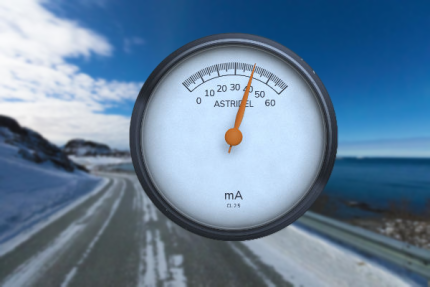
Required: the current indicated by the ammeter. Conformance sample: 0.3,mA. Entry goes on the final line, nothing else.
40,mA
